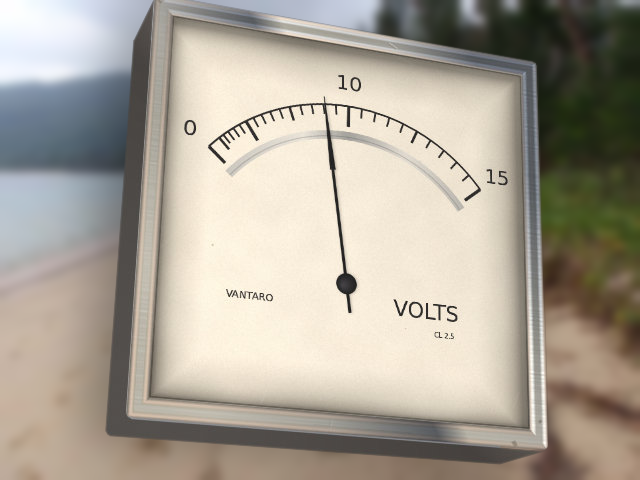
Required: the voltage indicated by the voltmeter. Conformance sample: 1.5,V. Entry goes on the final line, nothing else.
9,V
